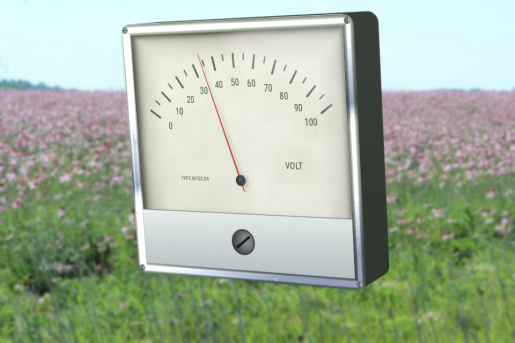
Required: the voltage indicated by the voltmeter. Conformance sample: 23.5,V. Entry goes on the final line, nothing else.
35,V
